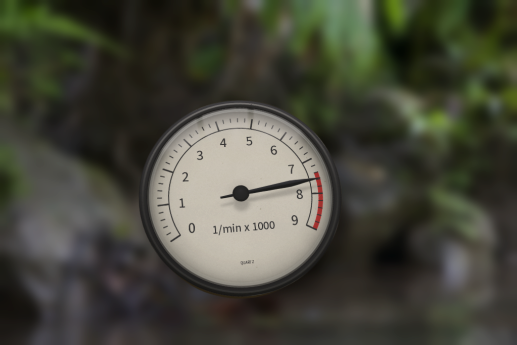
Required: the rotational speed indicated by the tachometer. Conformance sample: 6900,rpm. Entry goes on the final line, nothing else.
7600,rpm
